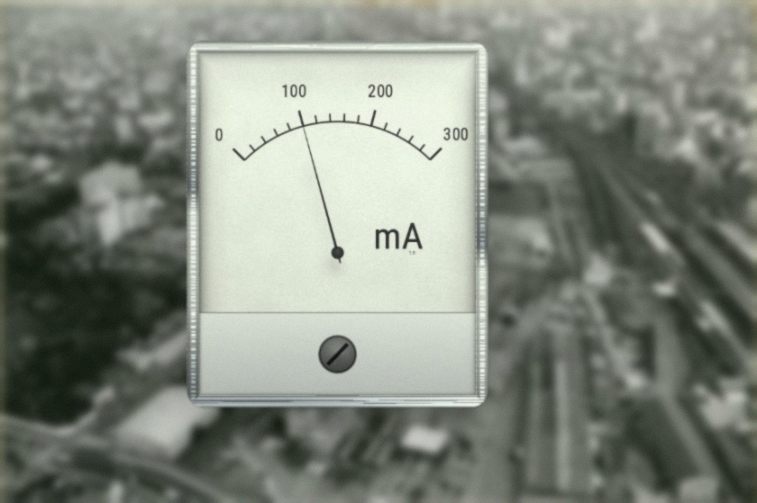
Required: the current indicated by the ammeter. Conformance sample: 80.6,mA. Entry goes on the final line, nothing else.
100,mA
